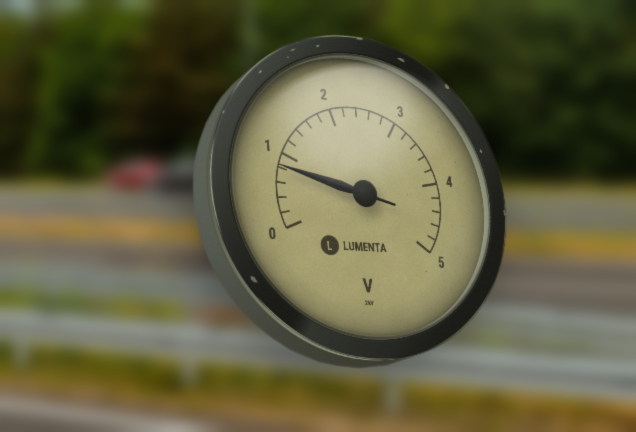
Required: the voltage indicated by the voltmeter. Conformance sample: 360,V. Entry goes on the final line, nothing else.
0.8,V
